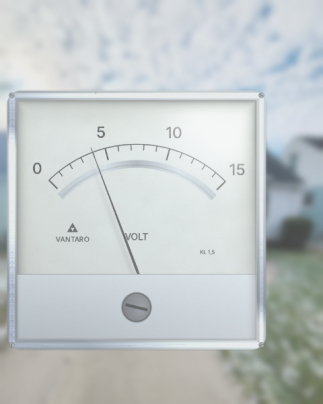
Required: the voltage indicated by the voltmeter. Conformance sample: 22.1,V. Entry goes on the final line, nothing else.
4,V
